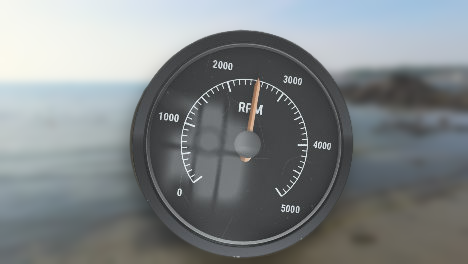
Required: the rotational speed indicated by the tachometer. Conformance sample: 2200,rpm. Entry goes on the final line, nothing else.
2500,rpm
